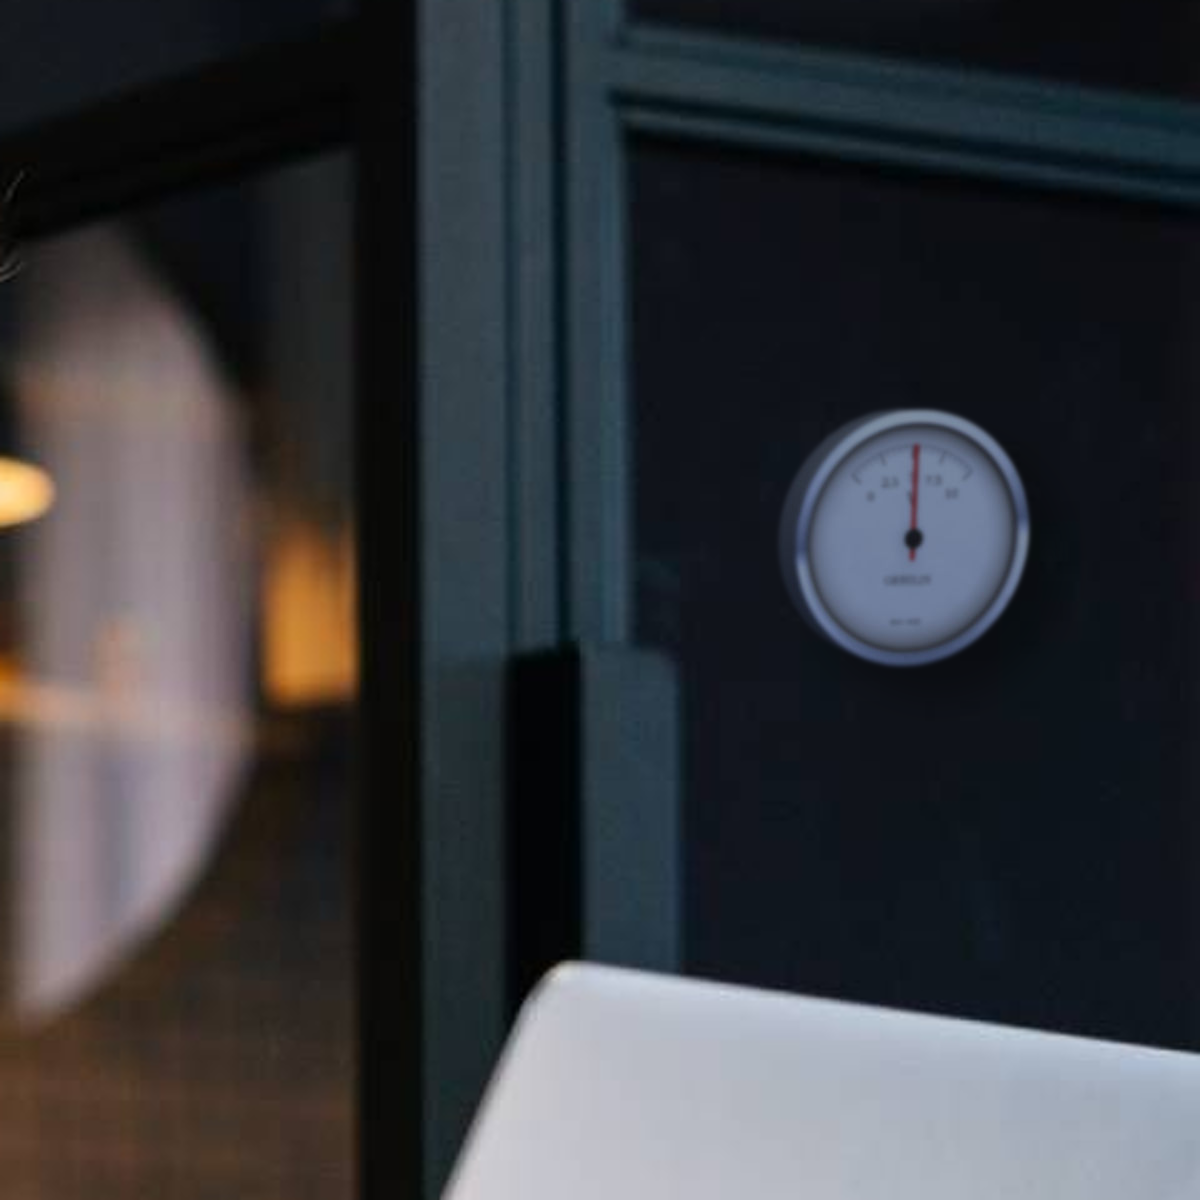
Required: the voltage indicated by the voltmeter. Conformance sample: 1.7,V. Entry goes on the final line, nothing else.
5,V
